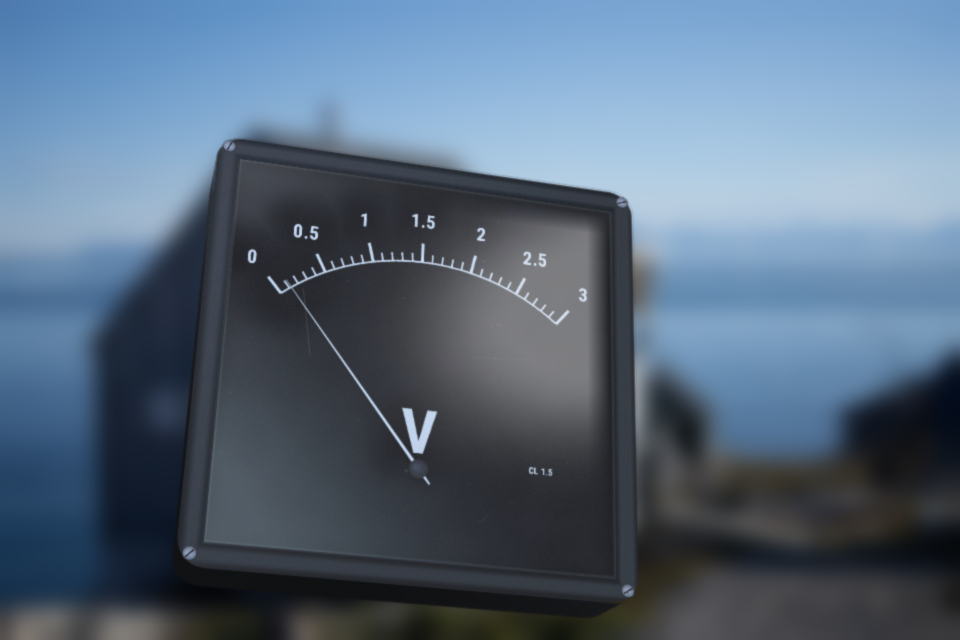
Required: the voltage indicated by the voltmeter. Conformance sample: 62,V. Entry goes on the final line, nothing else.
0.1,V
